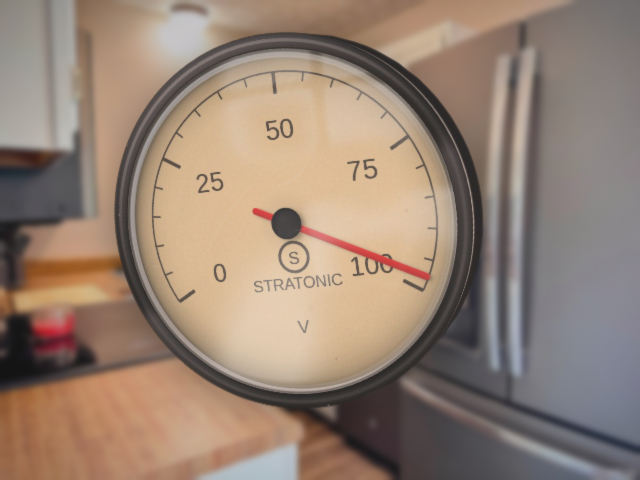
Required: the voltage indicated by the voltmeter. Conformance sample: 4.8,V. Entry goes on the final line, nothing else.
97.5,V
